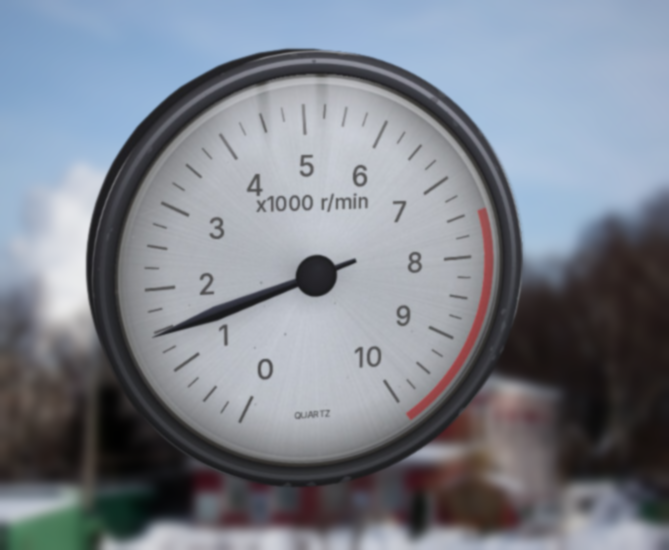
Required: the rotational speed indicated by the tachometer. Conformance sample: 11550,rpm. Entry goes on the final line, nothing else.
1500,rpm
